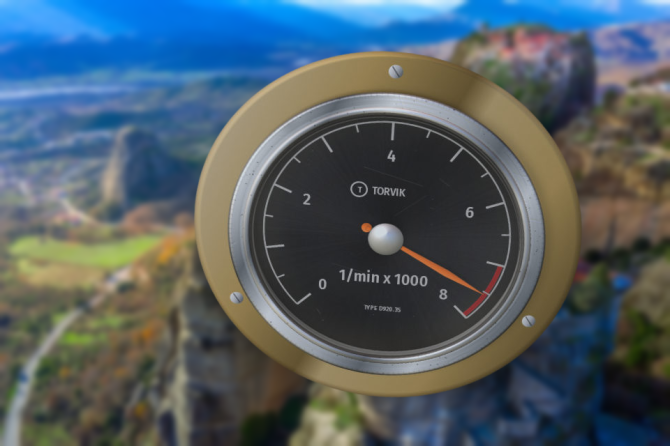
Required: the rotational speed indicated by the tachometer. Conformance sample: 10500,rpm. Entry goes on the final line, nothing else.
7500,rpm
